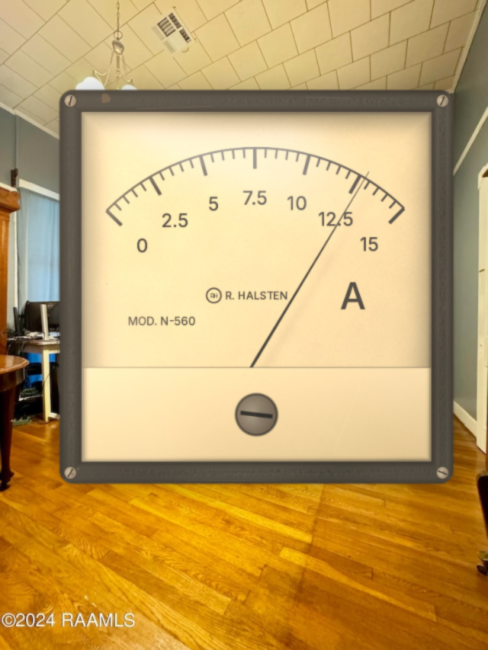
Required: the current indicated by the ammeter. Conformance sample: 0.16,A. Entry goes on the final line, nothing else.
12.75,A
